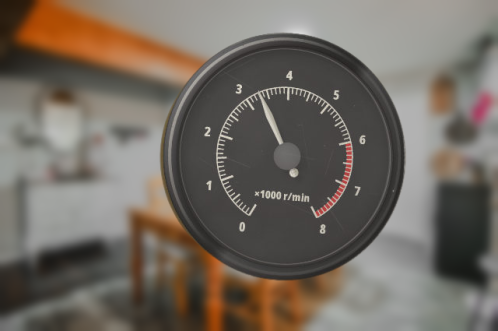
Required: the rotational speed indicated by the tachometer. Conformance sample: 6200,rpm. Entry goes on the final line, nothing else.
3300,rpm
